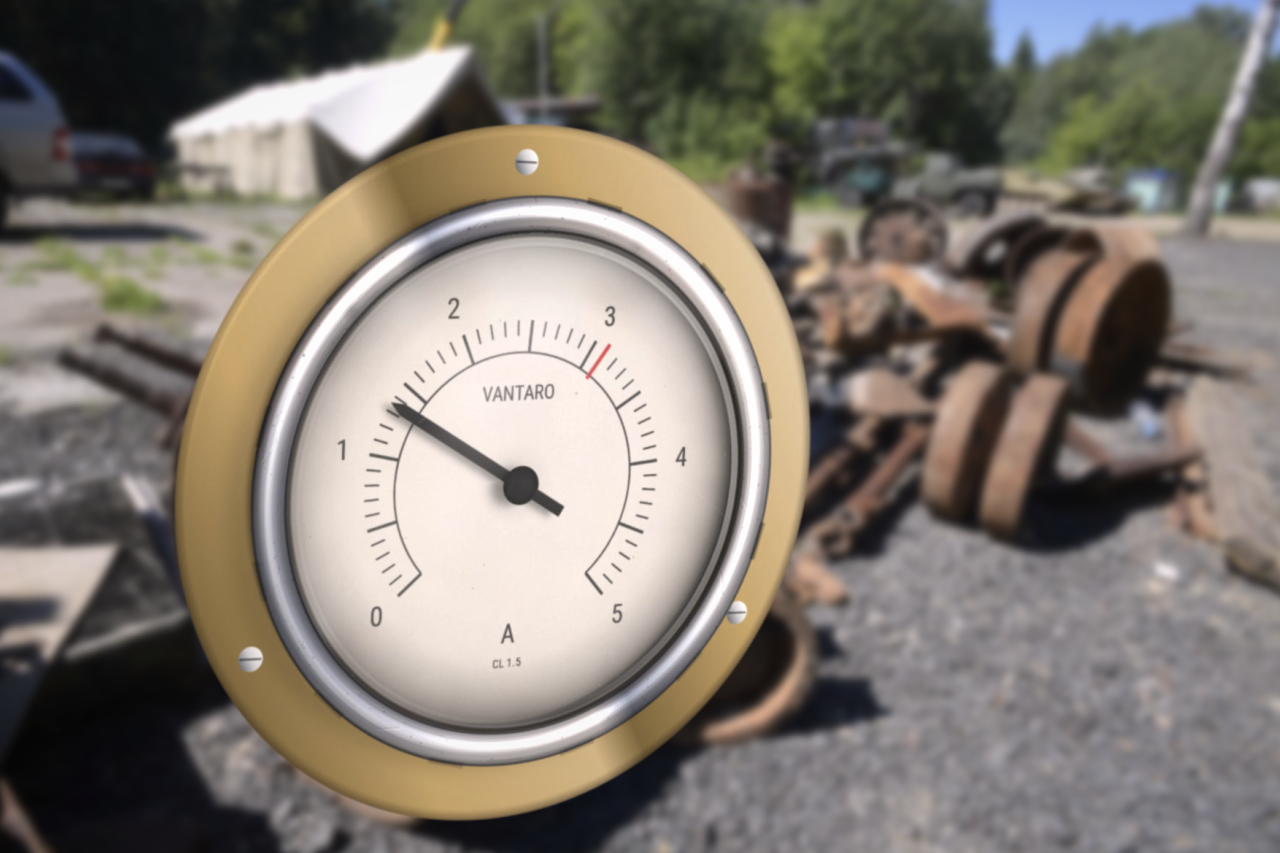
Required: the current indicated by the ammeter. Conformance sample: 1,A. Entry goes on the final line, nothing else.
1.35,A
